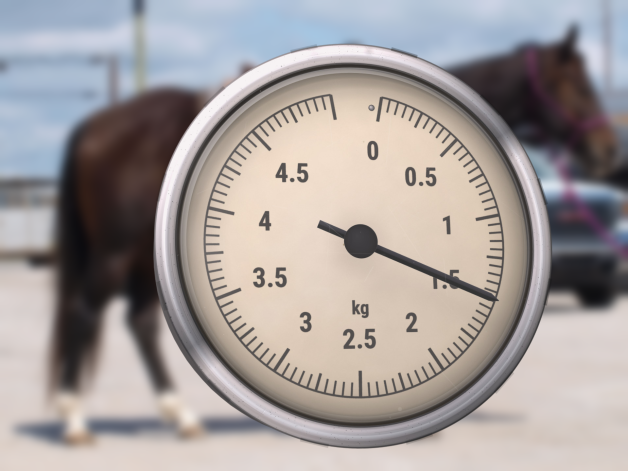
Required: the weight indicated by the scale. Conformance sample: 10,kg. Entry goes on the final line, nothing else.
1.5,kg
